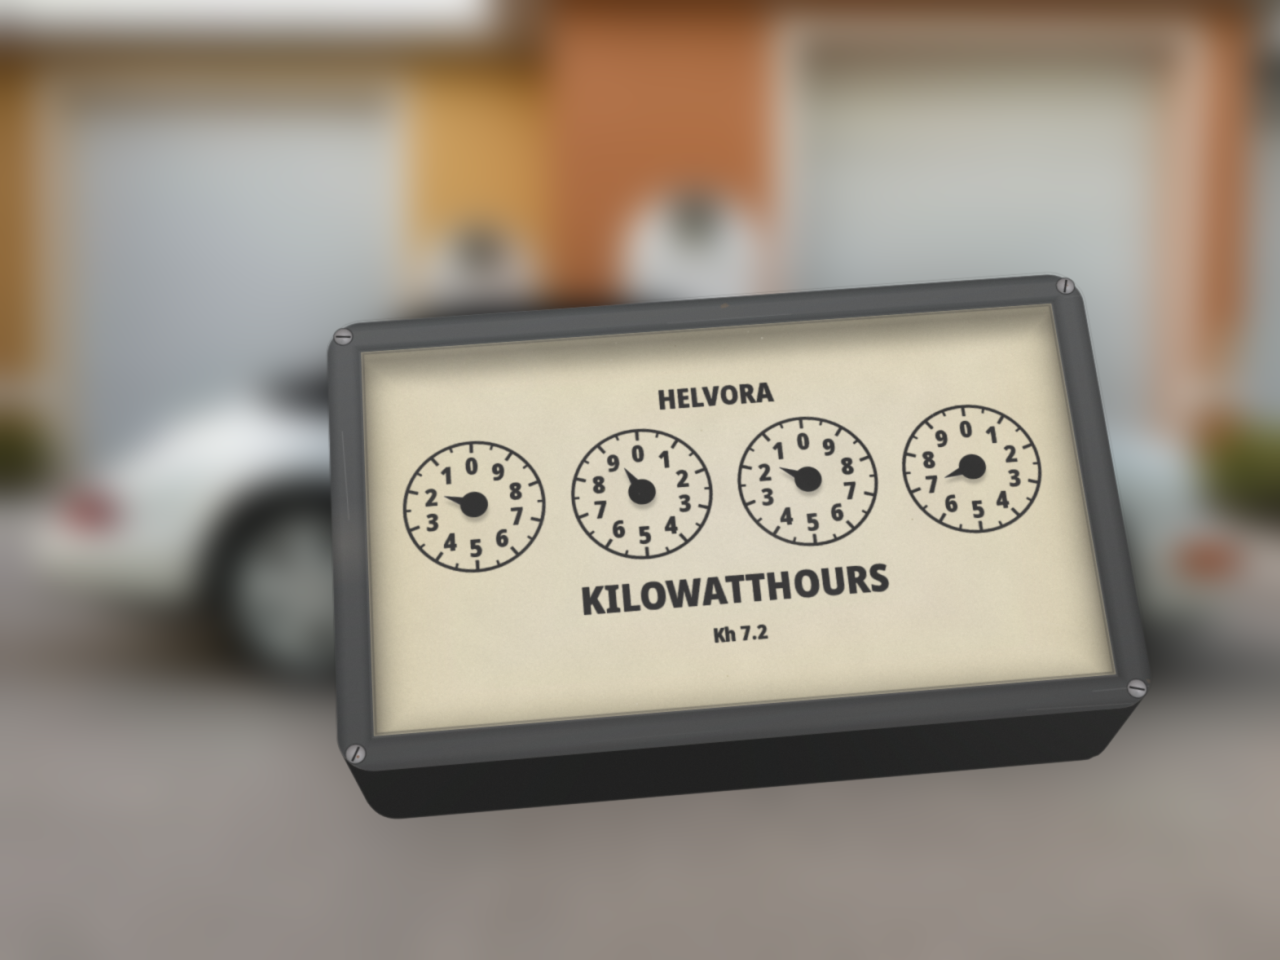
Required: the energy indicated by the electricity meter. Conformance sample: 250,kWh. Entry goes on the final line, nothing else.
1917,kWh
